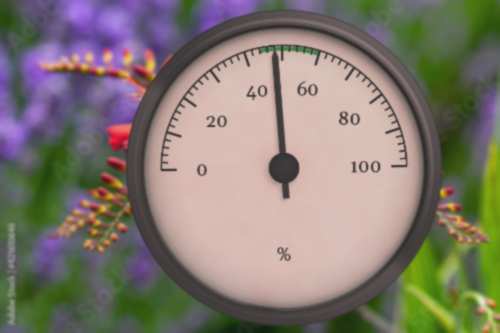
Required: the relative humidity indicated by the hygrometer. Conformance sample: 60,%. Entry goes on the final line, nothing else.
48,%
